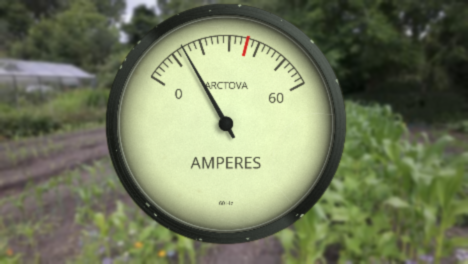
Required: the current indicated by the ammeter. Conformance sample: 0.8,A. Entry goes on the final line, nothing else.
14,A
